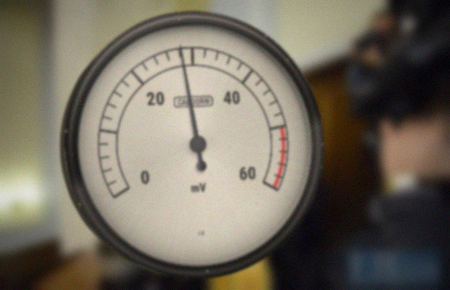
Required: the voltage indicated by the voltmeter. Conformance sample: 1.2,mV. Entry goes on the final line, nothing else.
28,mV
